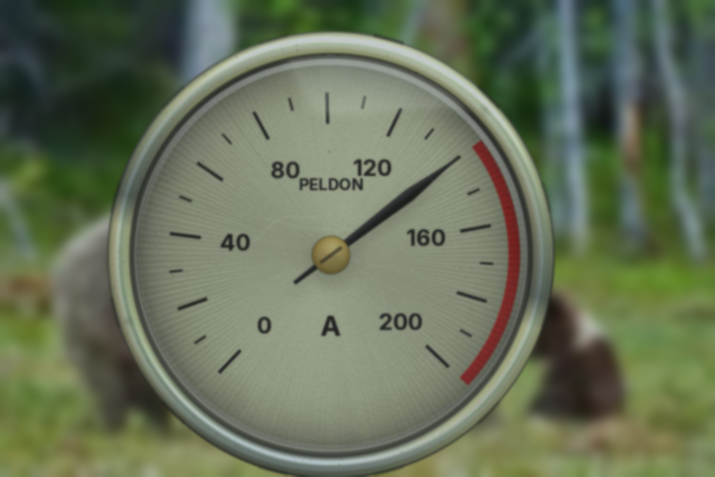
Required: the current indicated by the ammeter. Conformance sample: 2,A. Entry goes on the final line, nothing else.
140,A
